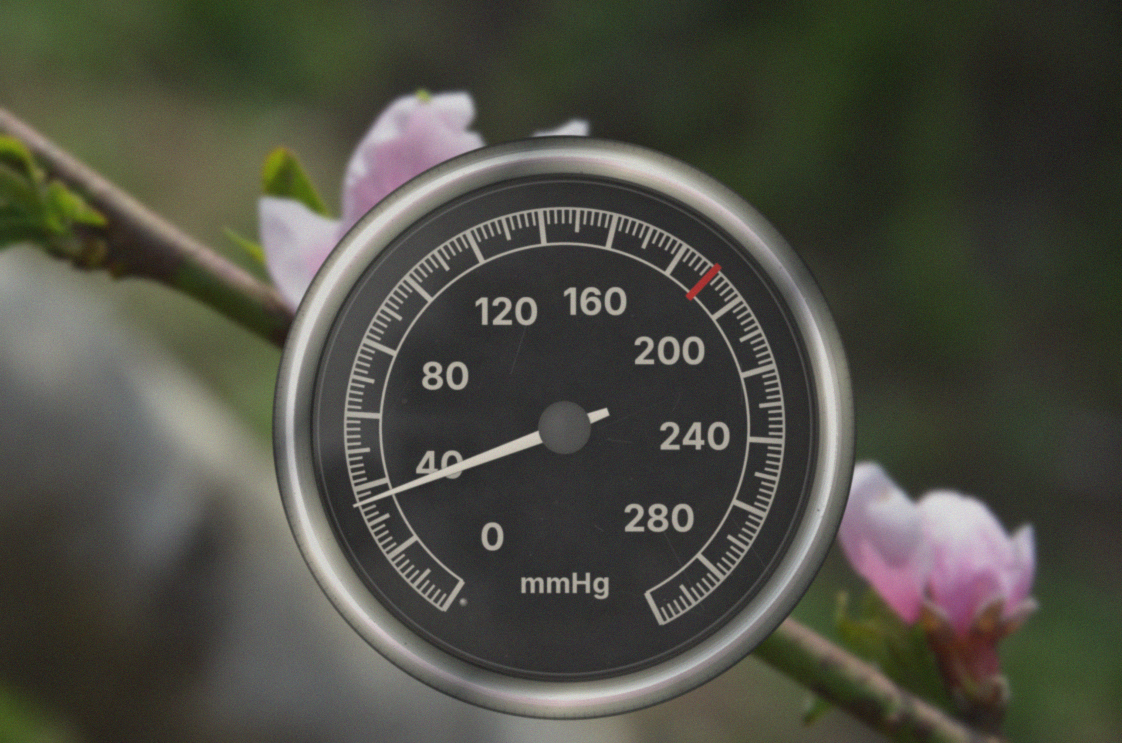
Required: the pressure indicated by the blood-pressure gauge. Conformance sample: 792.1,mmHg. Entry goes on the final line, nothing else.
36,mmHg
